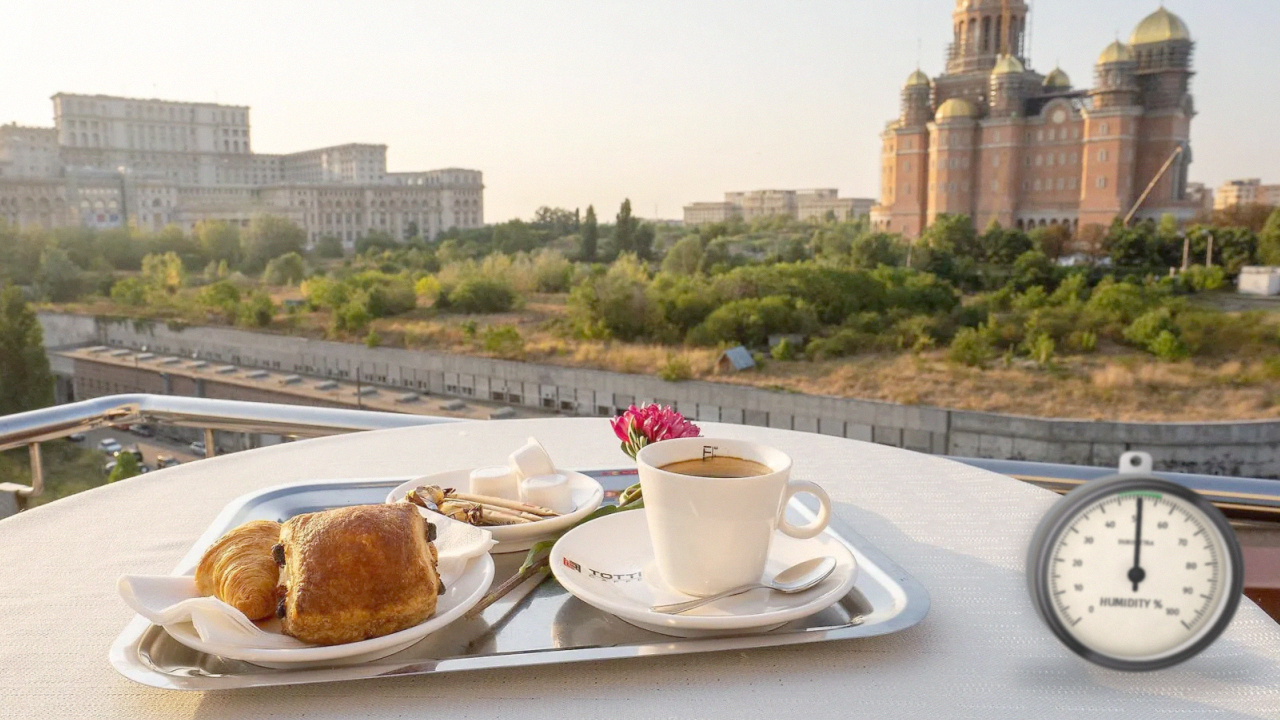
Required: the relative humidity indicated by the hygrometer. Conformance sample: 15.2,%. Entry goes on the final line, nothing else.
50,%
